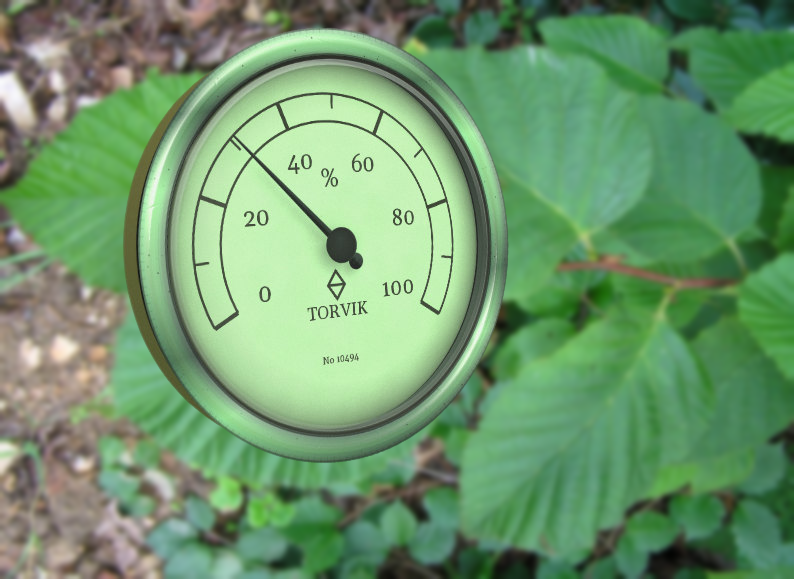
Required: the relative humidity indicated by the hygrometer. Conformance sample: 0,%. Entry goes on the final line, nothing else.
30,%
